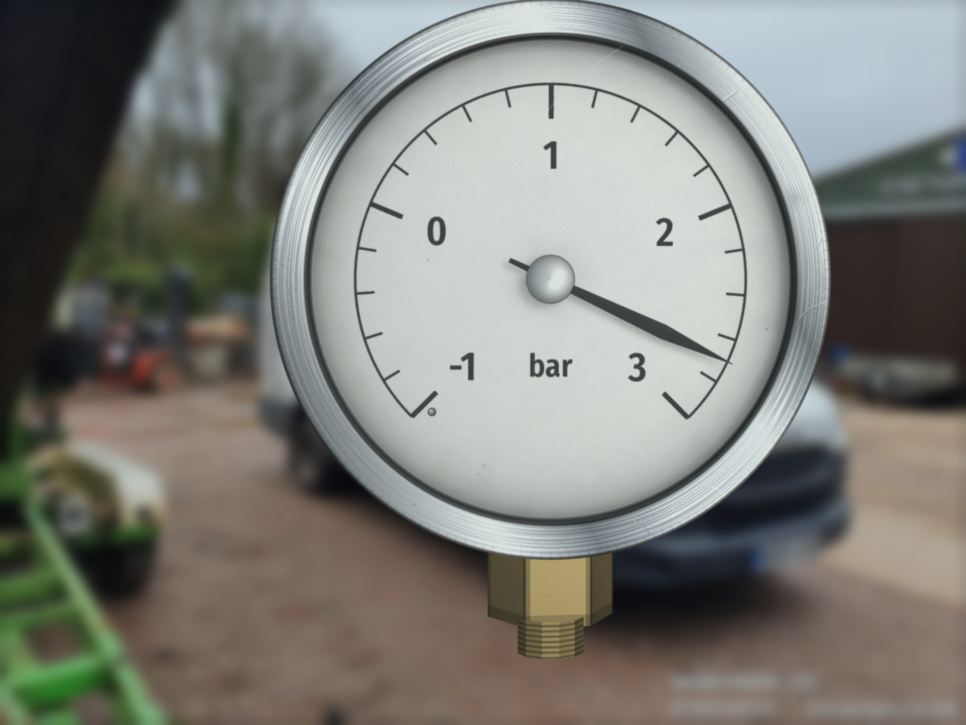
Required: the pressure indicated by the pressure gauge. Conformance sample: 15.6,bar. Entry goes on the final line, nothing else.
2.7,bar
